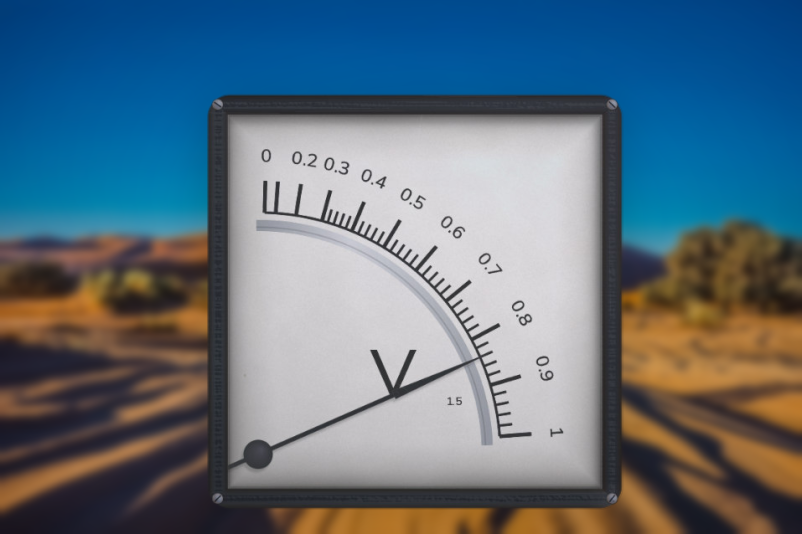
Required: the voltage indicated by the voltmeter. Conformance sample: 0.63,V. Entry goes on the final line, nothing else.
0.84,V
